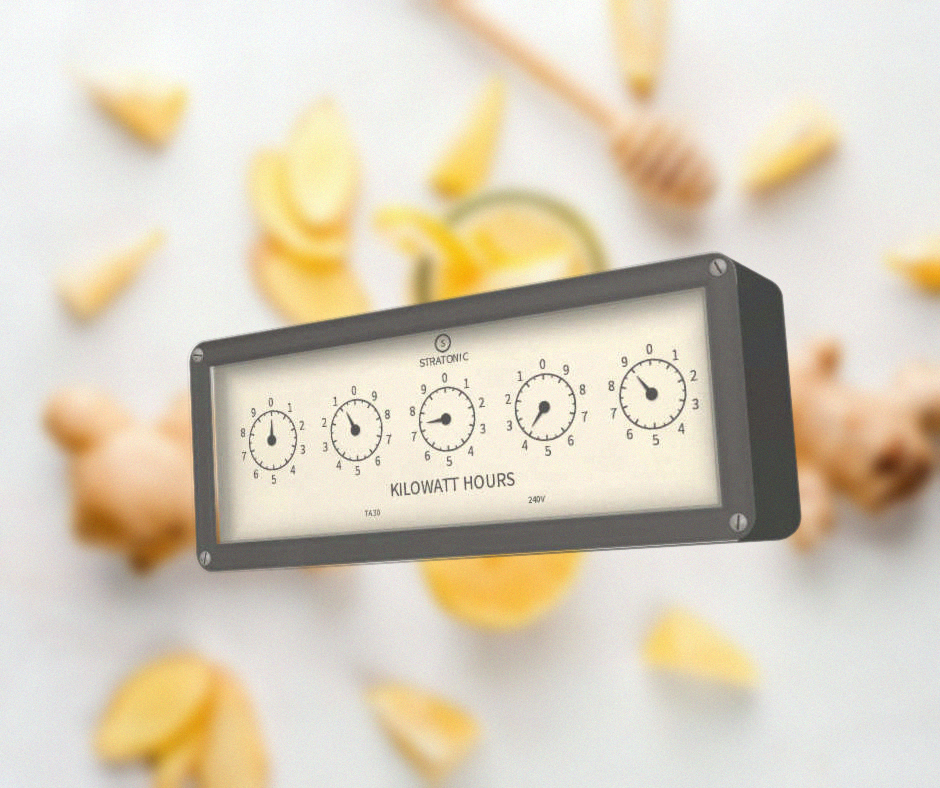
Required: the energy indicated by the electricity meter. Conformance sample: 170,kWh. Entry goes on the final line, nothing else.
739,kWh
